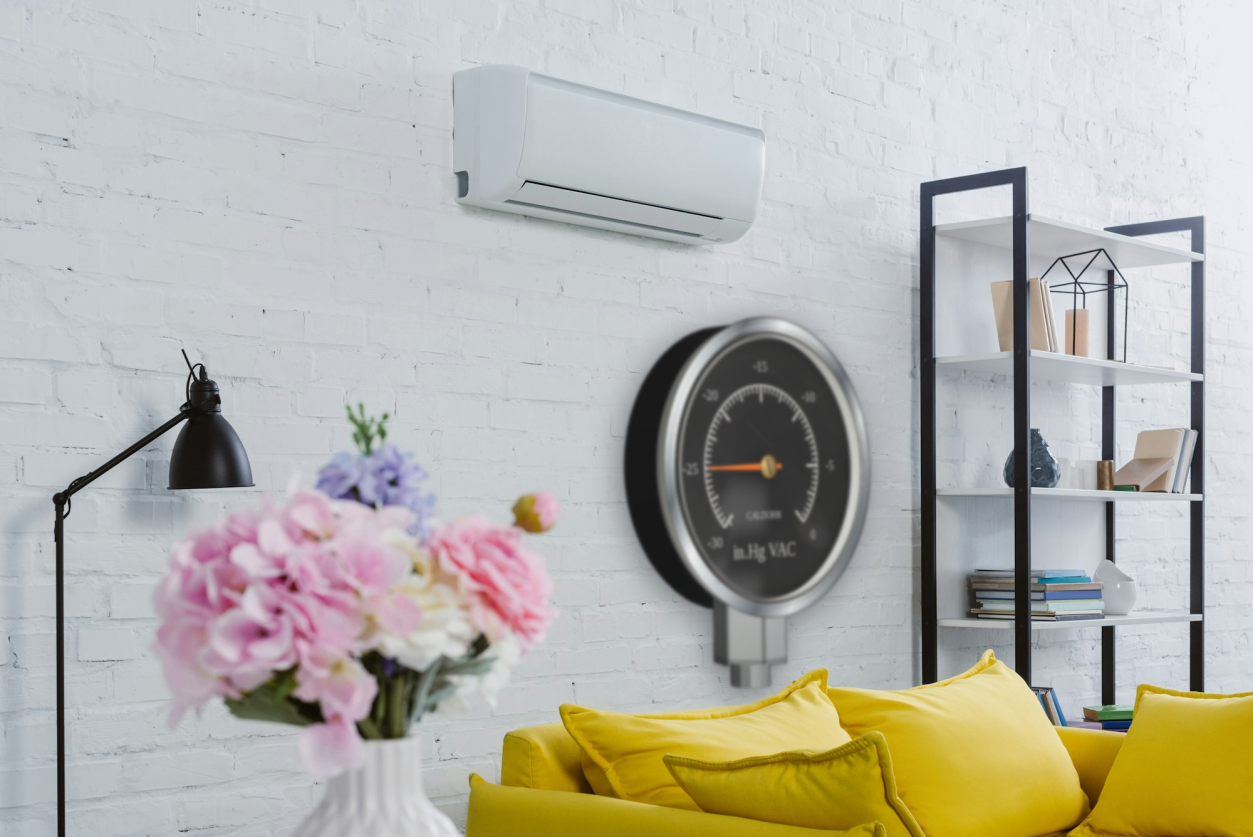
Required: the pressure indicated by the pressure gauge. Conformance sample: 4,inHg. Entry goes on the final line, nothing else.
-25,inHg
